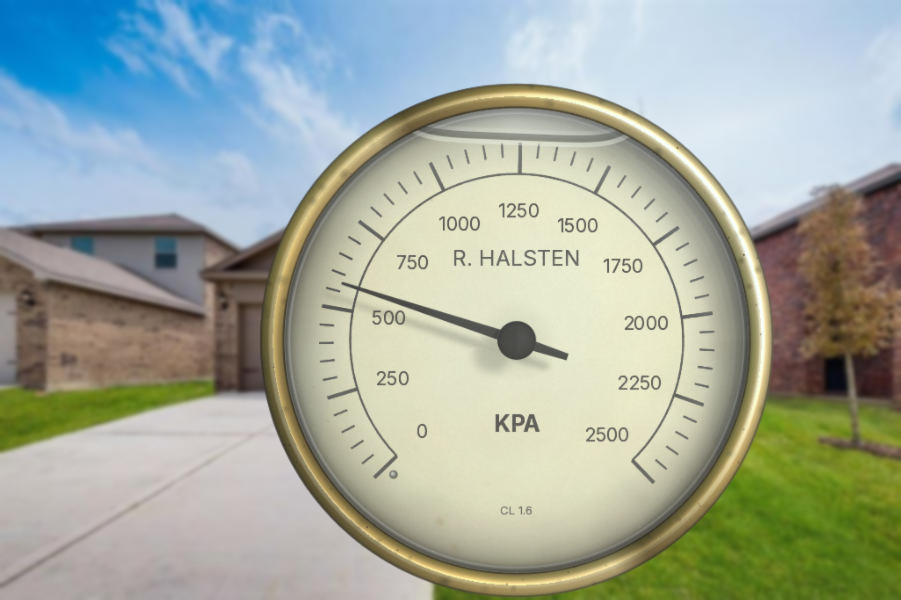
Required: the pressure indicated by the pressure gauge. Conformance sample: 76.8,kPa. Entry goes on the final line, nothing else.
575,kPa
